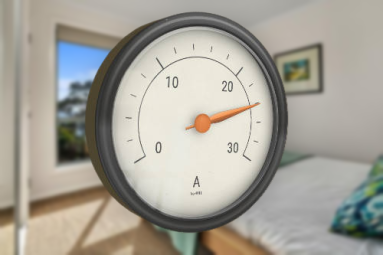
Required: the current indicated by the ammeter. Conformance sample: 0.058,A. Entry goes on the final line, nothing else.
24,A
